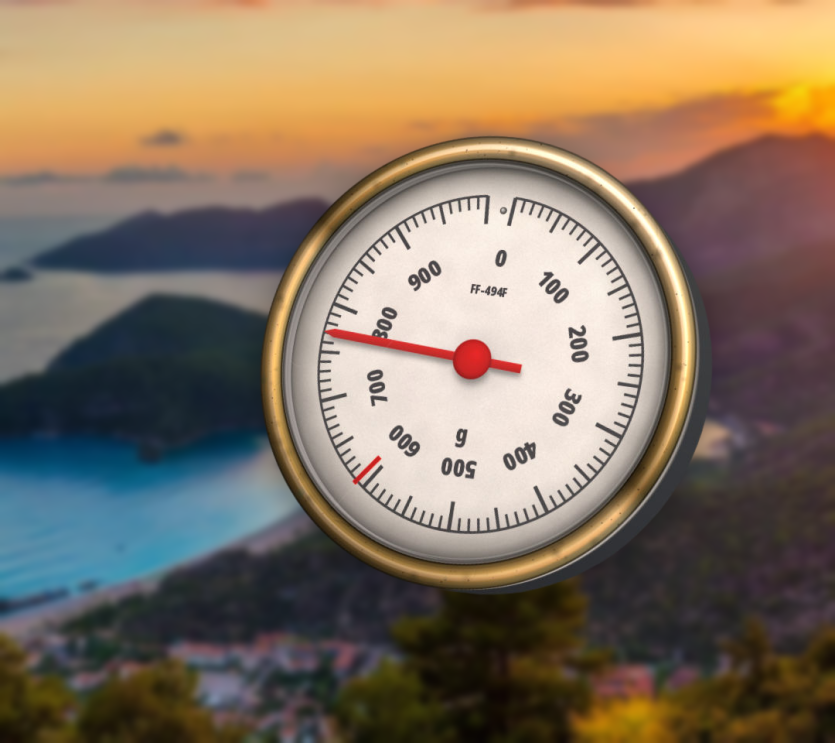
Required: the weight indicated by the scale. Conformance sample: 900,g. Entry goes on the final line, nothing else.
770,g
